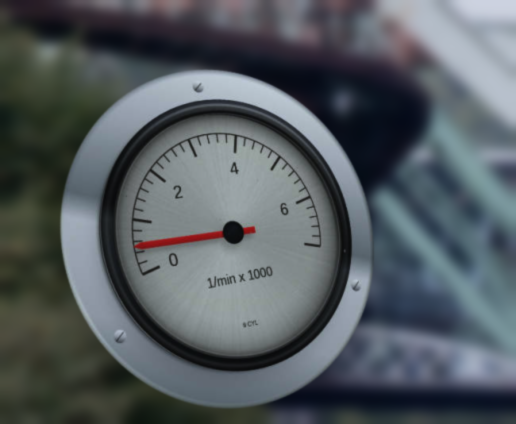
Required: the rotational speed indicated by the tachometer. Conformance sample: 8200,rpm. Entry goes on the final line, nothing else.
500,rpm
